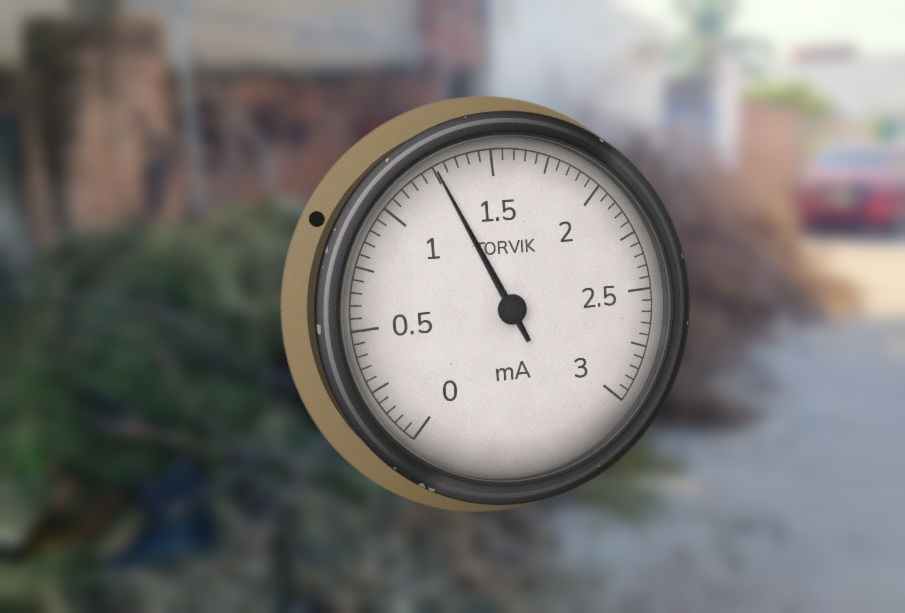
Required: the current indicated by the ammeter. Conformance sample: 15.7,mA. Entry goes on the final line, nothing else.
1.25,mA
